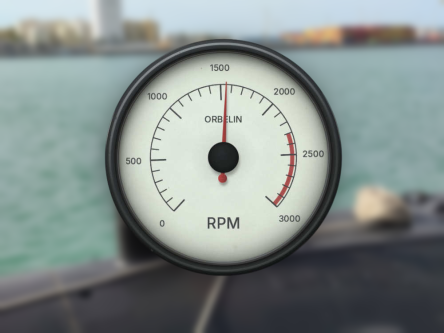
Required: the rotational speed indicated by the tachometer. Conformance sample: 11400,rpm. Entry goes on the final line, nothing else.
1550,rpm
